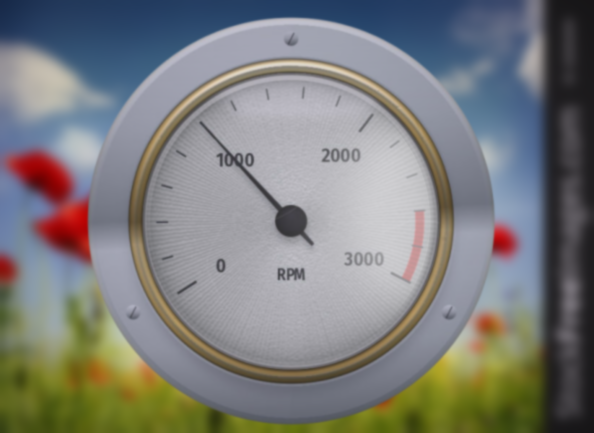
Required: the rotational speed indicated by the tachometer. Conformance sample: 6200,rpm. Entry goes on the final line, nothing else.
1000,rpm
